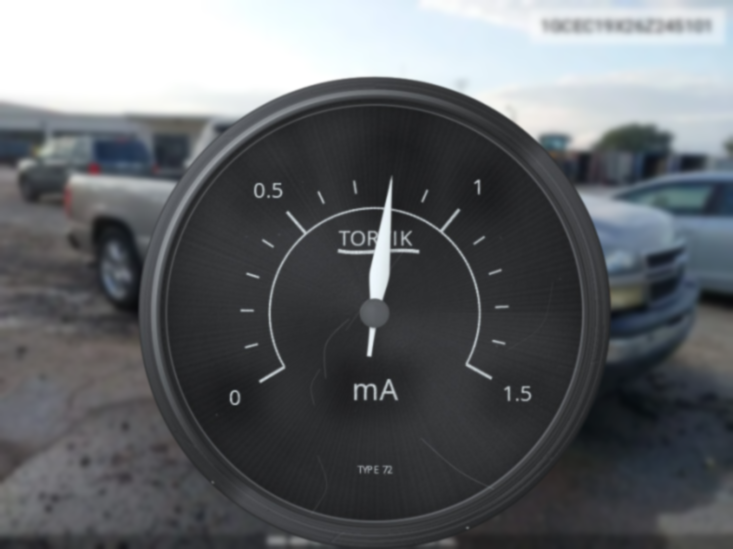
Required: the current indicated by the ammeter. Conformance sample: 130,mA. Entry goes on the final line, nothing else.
0.8,mA
